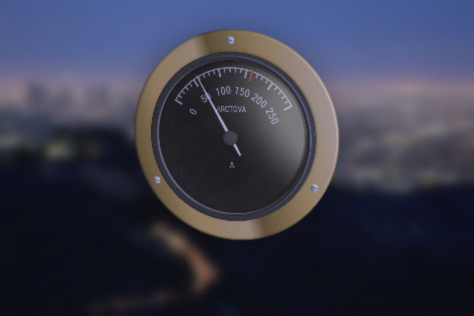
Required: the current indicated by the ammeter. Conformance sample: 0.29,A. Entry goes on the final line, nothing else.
60,A
